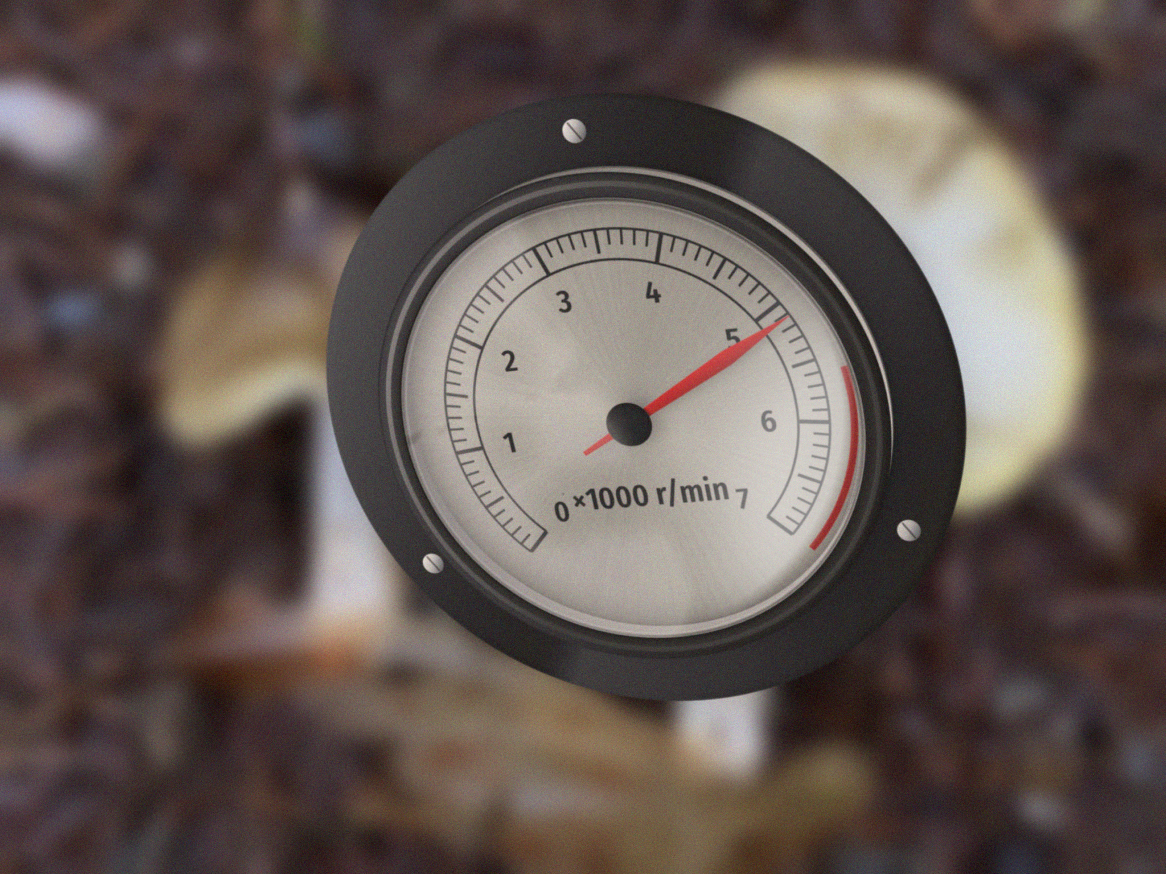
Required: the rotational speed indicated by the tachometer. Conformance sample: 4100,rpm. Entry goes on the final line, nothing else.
5100,rpm
